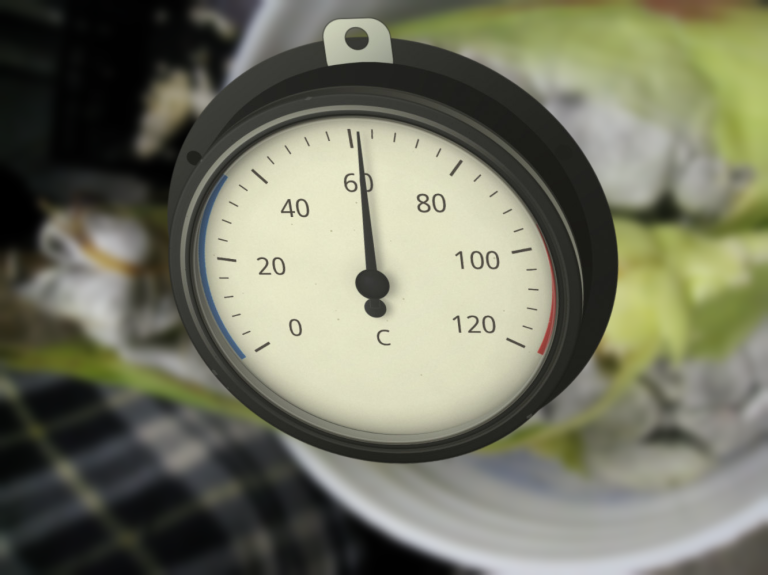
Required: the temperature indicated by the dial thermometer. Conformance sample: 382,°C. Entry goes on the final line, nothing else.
62,°C
